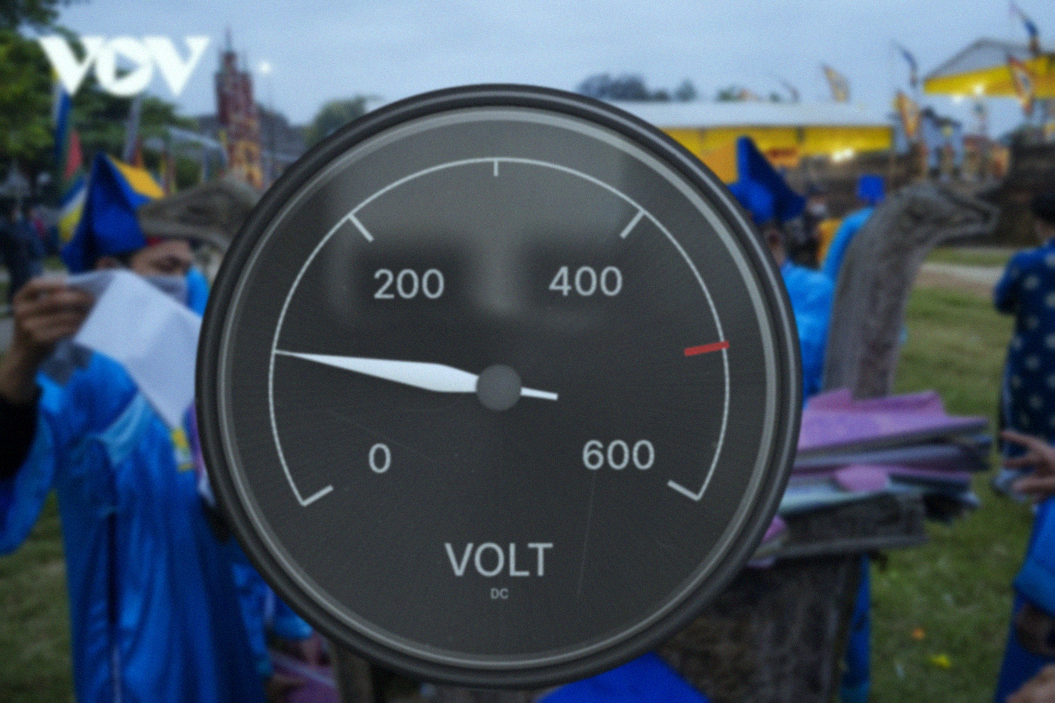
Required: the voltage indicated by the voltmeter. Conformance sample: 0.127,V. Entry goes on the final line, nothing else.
100,V
